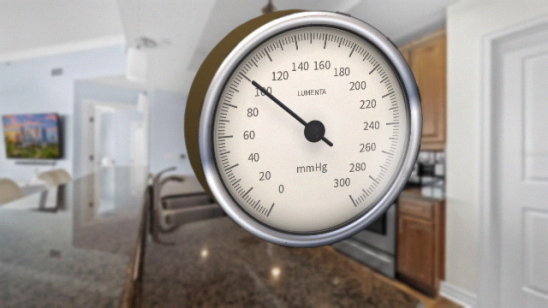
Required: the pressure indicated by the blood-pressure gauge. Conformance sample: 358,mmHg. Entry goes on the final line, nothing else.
100,mmHg
